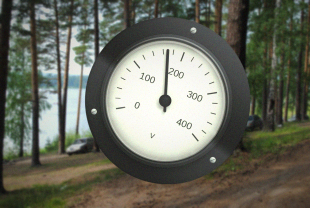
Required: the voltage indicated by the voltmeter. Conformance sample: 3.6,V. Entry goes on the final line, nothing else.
170,V
